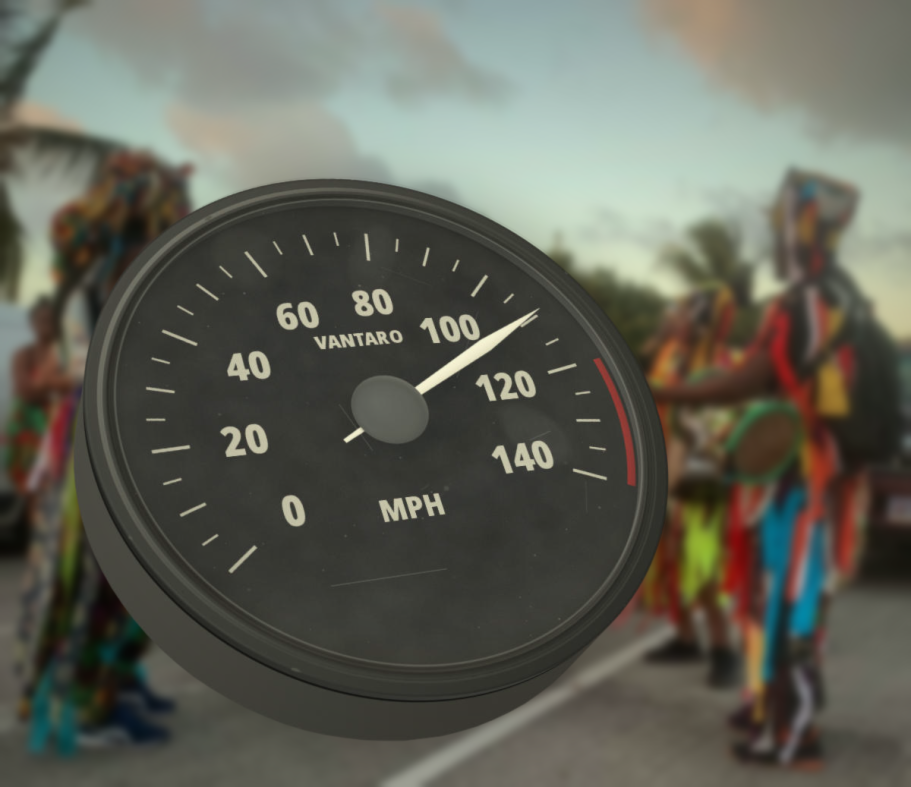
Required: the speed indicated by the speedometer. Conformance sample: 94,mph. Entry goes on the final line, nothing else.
110,mph
